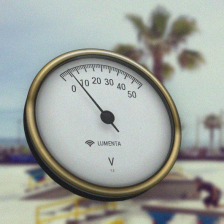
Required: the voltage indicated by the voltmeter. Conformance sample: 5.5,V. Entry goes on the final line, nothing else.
5,V
